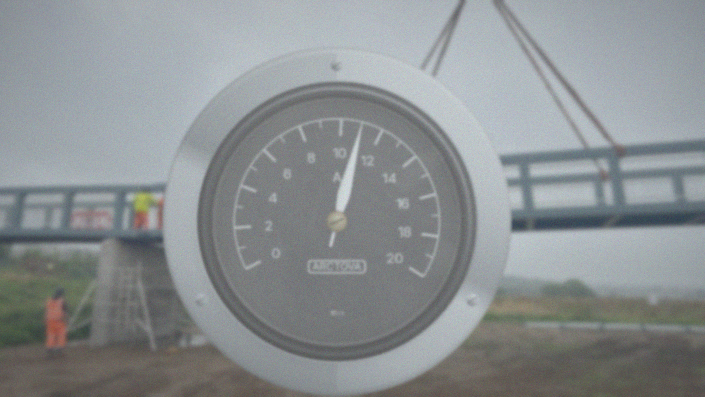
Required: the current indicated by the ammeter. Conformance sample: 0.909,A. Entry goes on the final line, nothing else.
11,A
